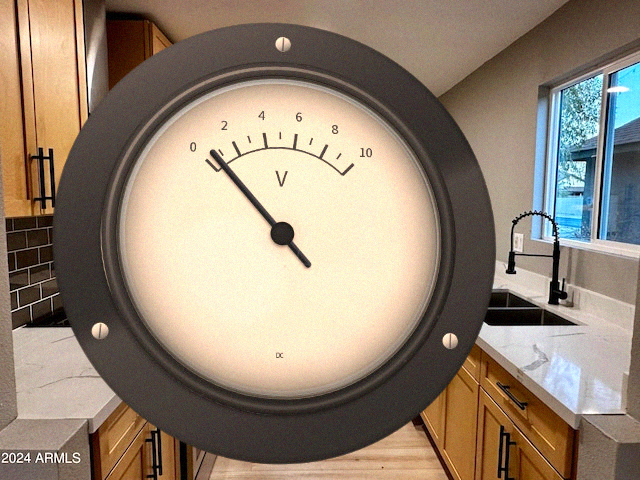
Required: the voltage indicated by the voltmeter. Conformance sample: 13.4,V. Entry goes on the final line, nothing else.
0.5,V
